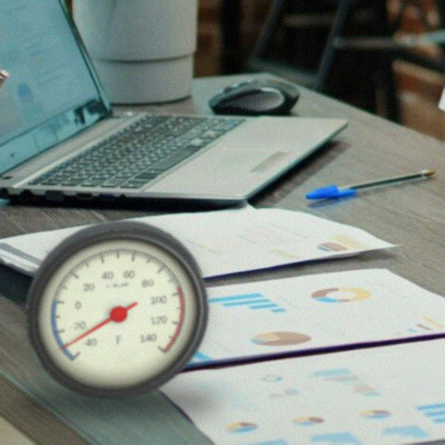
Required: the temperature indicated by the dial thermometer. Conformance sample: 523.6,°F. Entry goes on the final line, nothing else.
-30,°F
